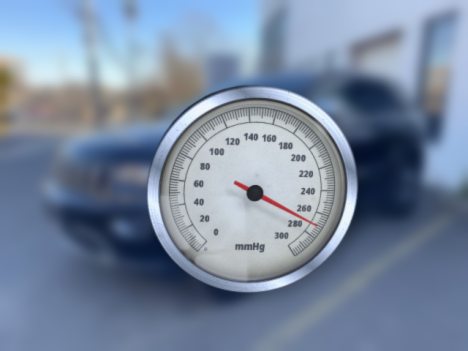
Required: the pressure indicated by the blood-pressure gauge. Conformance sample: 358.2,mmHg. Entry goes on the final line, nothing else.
270,mmHg
